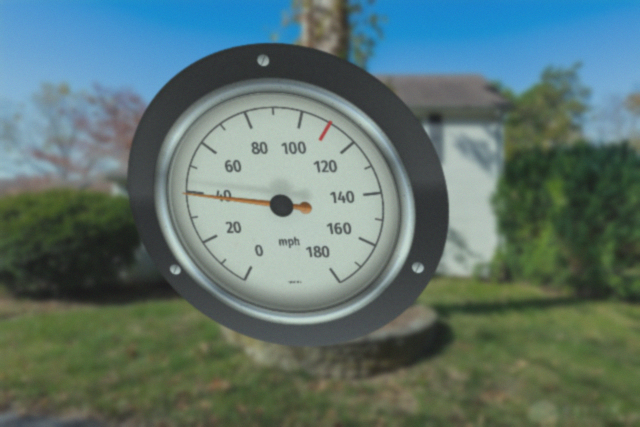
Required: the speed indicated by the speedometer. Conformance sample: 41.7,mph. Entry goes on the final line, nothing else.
40,mph
